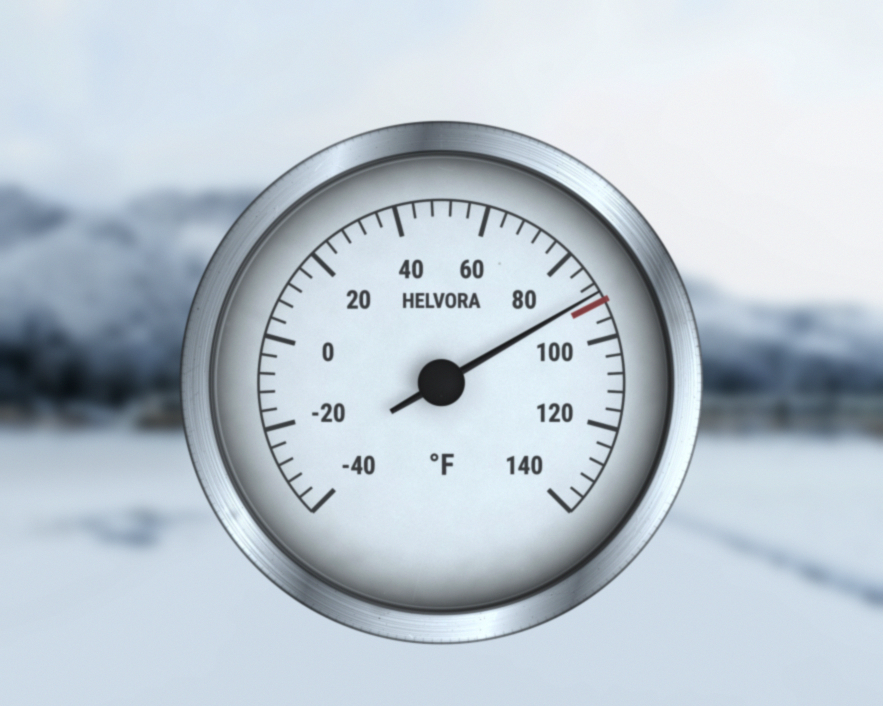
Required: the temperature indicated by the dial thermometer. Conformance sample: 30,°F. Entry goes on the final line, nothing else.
90,°F
